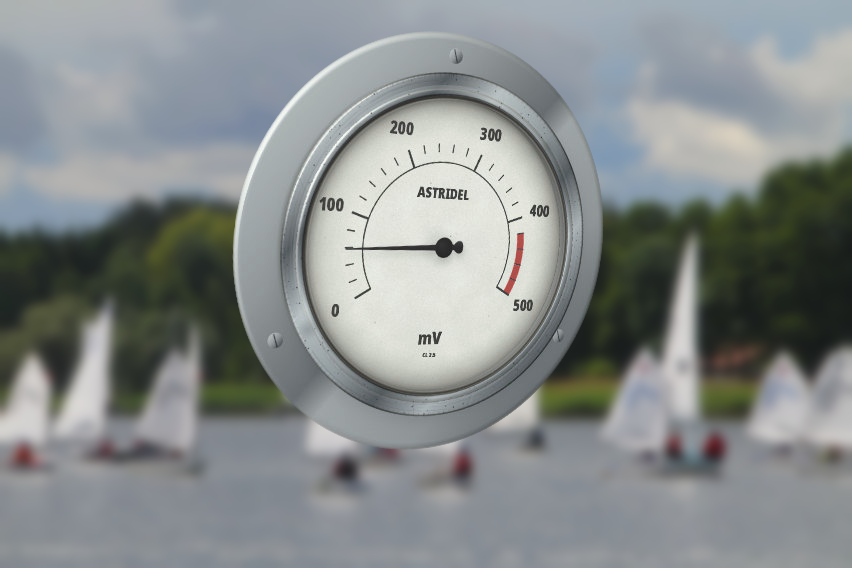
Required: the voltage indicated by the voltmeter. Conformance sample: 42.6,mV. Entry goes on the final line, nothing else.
60,mV
